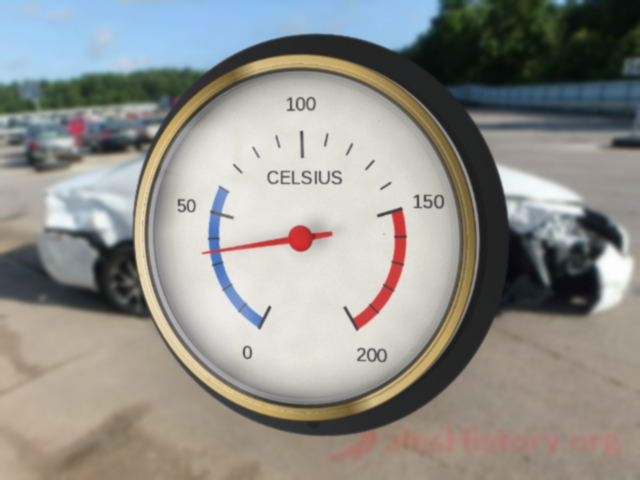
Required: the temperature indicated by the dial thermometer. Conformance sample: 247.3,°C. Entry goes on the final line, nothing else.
35,°C
